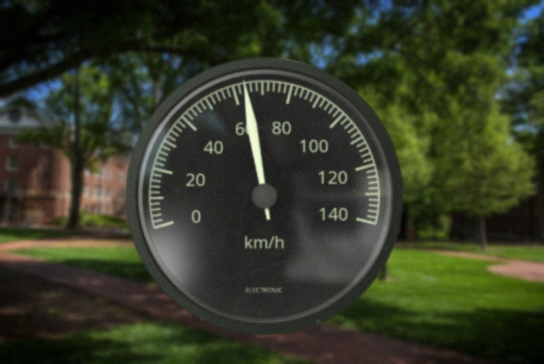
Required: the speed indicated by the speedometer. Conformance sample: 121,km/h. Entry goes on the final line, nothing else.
64,km/h
